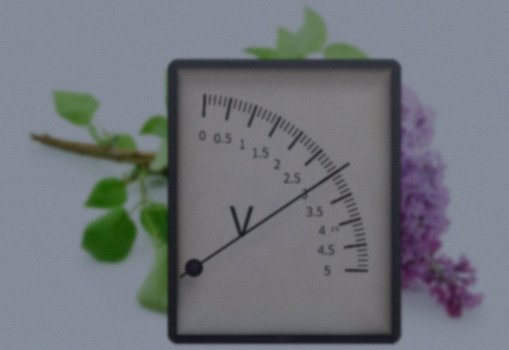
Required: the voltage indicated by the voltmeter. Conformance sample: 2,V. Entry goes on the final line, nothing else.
3,V
